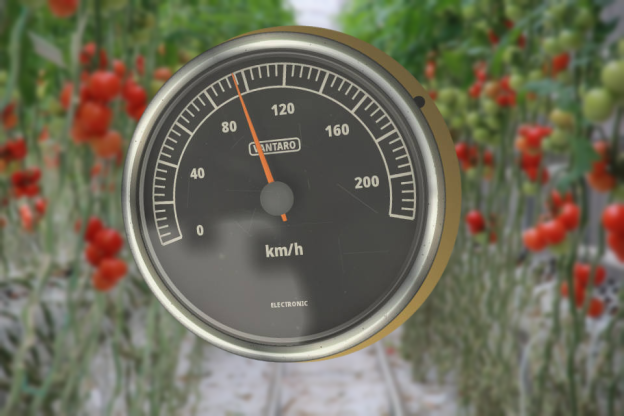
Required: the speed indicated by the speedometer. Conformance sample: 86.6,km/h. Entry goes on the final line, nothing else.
96,km/h
